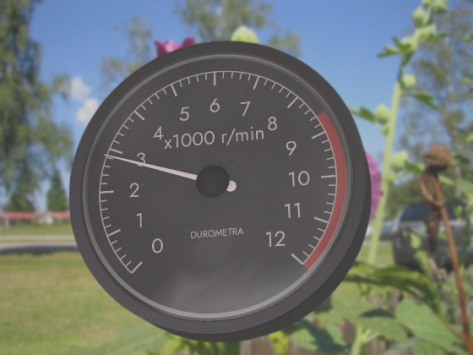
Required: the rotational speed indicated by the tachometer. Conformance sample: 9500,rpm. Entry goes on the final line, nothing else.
2800,rpm
